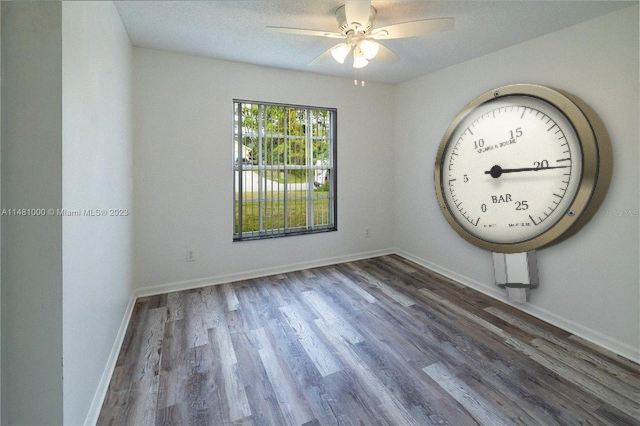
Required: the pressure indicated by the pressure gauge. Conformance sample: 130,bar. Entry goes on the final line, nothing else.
20.5,bar
